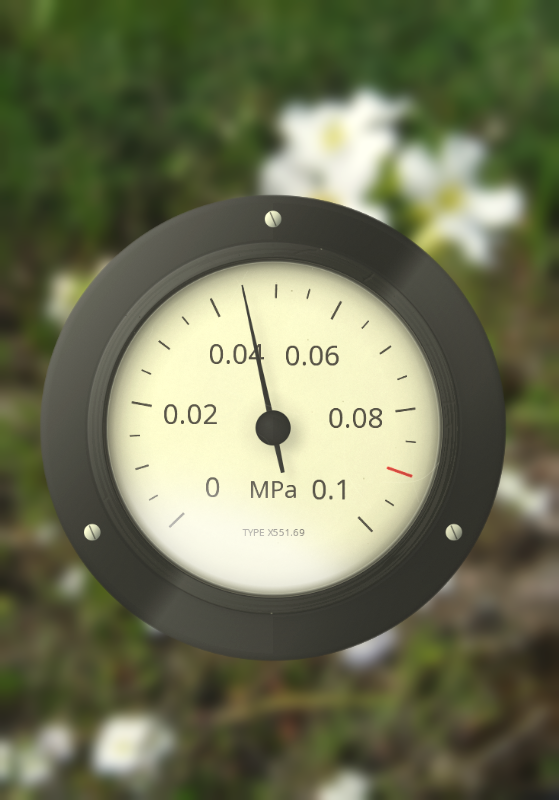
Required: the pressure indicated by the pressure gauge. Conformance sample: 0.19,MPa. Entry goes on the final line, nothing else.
0.045,MPa
